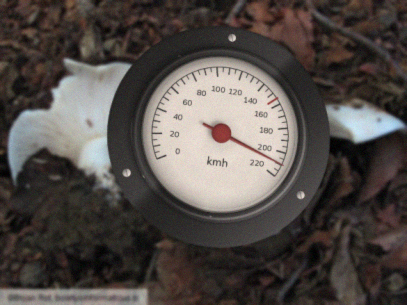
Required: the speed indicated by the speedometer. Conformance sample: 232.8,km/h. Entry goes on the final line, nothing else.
210,km/h
